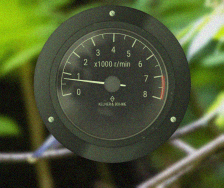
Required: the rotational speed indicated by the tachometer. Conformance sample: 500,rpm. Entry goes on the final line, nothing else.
750,rpm
